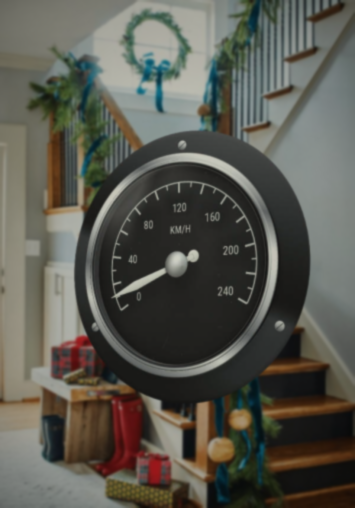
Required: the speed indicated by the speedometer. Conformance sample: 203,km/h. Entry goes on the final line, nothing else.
10,km/h
